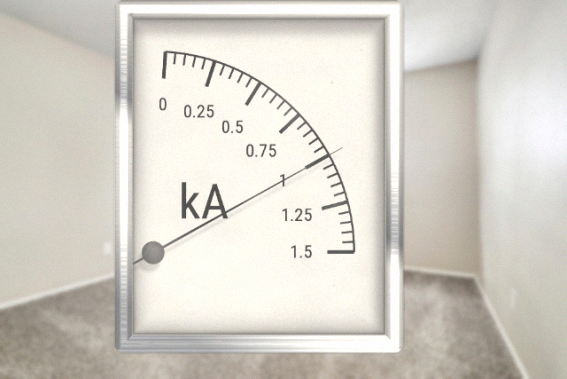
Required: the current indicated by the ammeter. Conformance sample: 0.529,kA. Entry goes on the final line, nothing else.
1,kA
